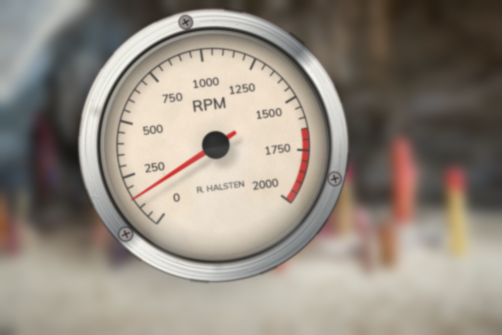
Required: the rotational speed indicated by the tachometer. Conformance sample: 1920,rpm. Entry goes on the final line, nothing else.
150,rpm
